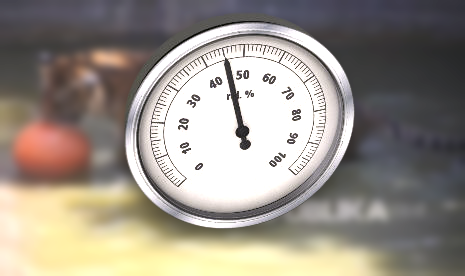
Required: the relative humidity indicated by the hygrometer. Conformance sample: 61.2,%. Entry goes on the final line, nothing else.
45,%
